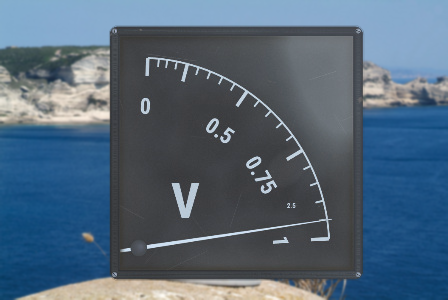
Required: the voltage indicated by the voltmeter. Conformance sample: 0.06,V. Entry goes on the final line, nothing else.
0.95,V
